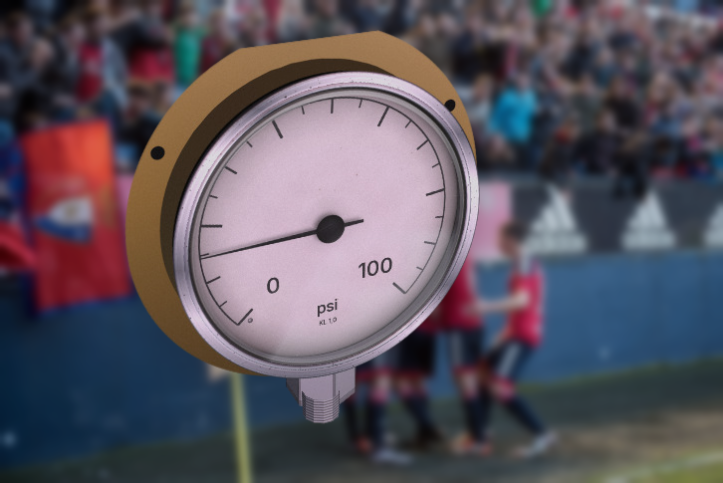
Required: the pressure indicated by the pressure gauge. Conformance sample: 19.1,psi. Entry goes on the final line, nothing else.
15,psi
